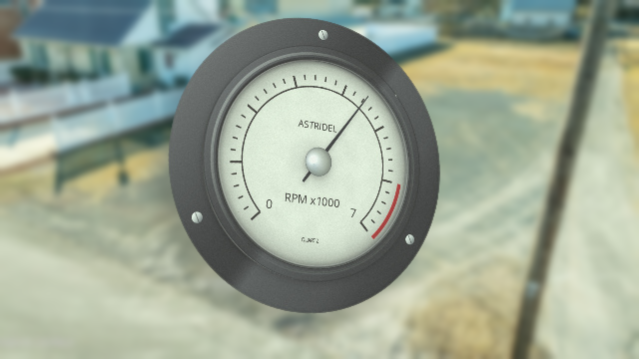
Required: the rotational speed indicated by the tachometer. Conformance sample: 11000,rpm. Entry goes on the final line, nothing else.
4400,rpm
